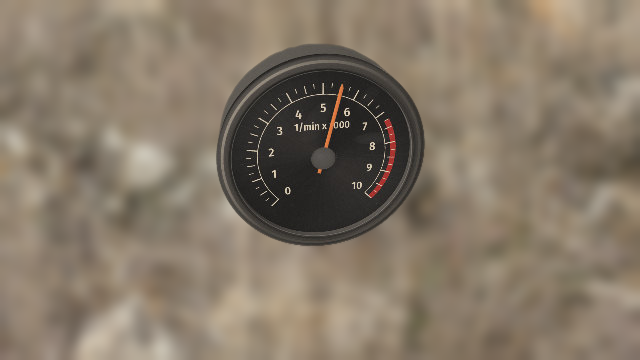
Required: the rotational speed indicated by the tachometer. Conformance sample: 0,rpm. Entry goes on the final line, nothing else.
5500,rpm
